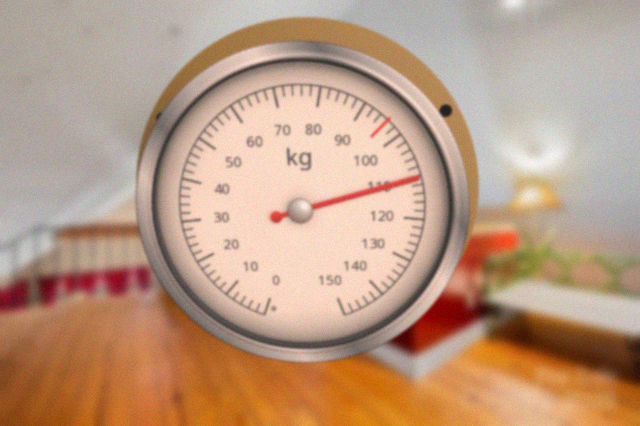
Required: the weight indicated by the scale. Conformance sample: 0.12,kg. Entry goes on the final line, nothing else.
110,kg
